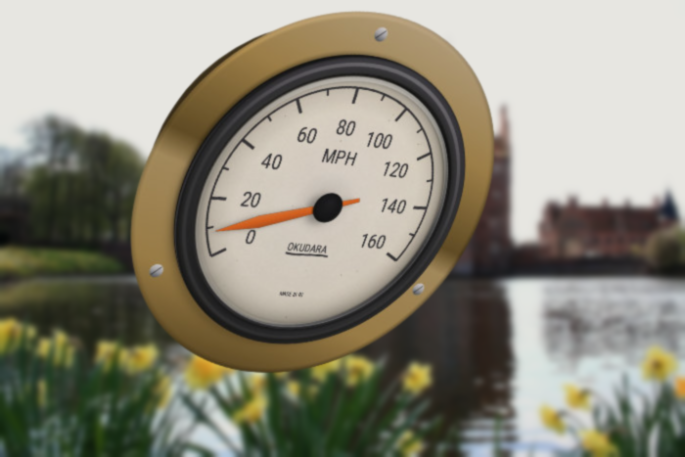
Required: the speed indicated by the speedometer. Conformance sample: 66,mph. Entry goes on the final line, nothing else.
10,mph
